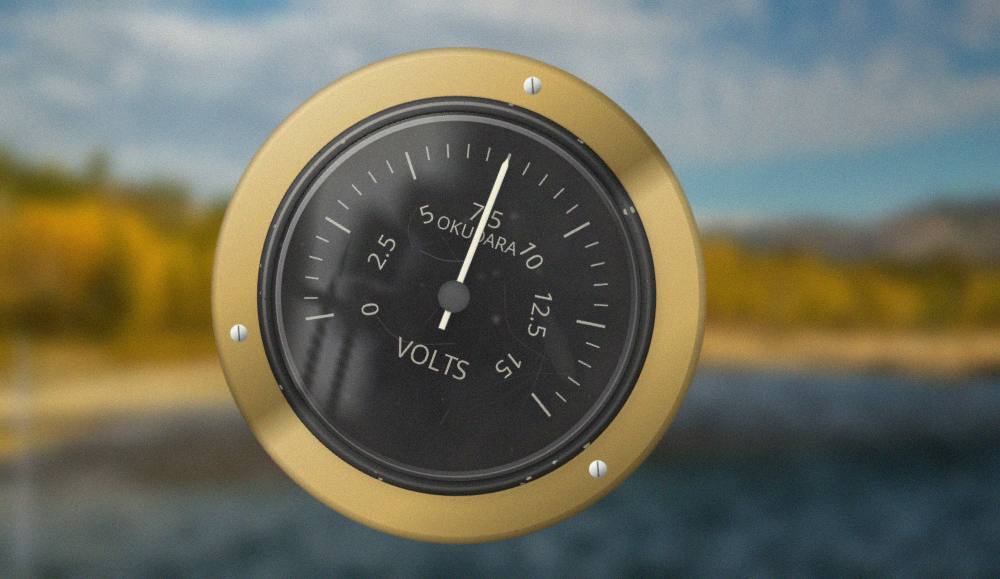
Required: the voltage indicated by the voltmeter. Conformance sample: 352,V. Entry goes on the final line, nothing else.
7.5,V
